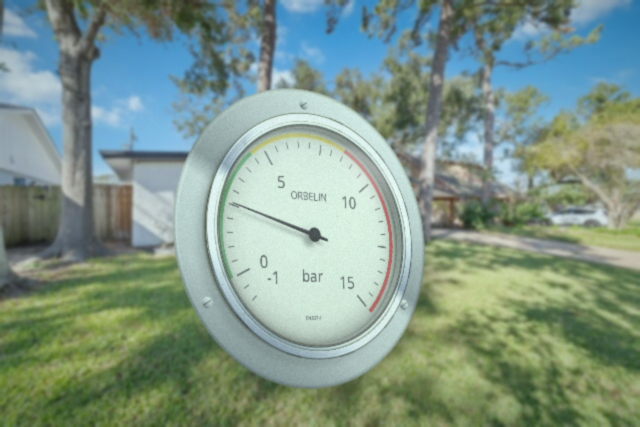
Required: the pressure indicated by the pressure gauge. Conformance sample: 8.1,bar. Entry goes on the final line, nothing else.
2.5,bar
